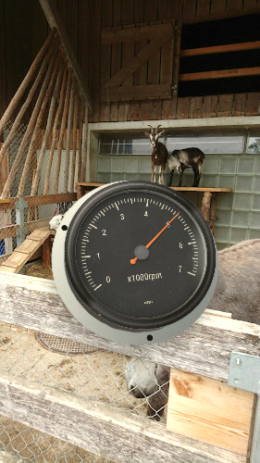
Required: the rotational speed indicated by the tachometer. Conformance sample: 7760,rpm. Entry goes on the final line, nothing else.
5000,rpm
